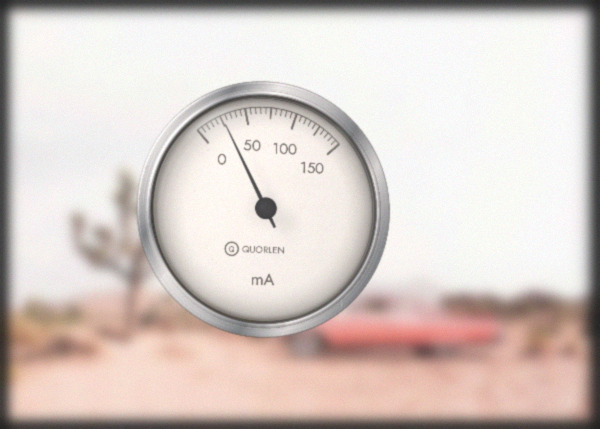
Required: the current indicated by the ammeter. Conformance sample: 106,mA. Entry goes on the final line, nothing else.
25,mA
